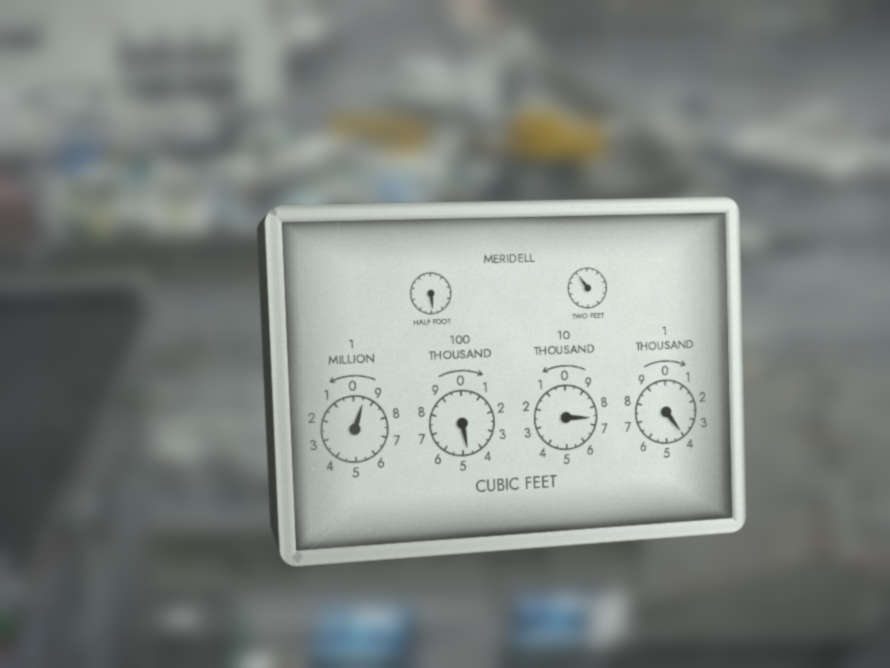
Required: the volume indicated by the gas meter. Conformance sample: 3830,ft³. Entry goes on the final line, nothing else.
947400,ft³
